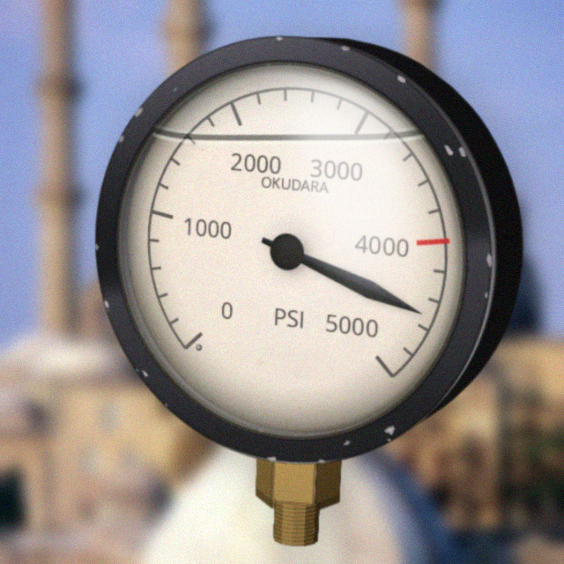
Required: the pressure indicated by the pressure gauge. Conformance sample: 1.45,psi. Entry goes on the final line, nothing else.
4500,psi
